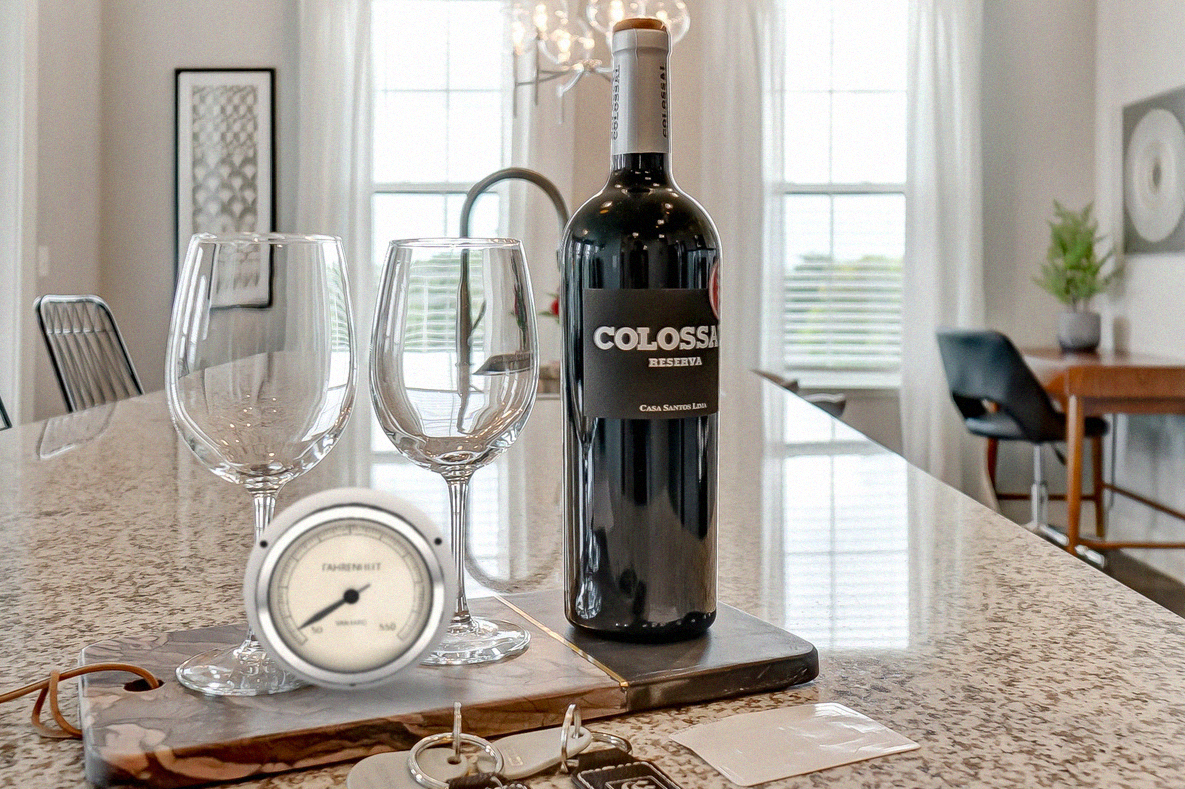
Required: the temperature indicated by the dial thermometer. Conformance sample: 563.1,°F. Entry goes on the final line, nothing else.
75,°F
